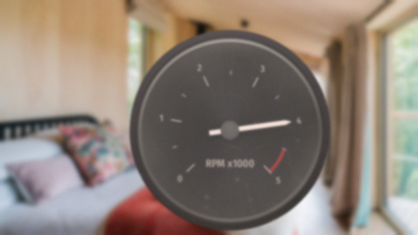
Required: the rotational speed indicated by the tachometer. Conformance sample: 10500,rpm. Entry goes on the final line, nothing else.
4000,rpm
